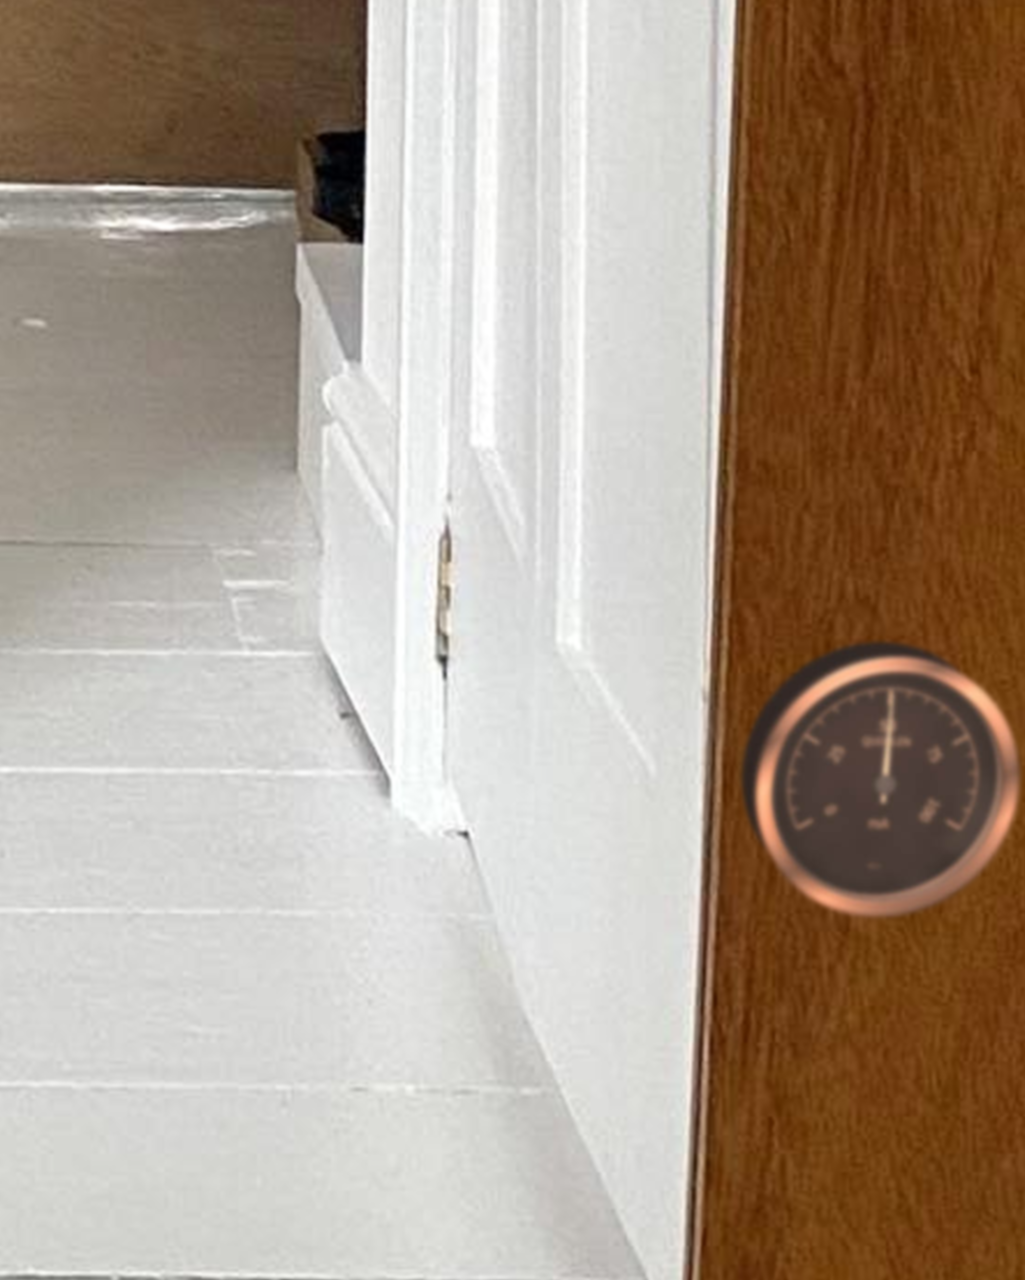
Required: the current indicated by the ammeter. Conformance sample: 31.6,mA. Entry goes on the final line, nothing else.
50,mA
